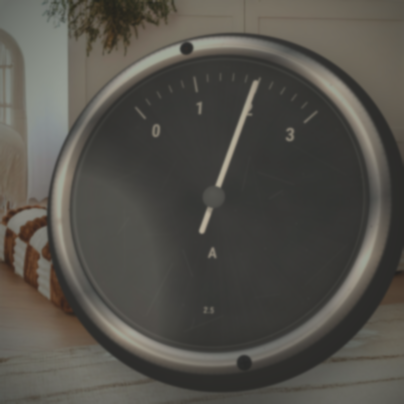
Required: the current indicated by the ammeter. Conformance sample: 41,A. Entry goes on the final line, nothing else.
2,A
